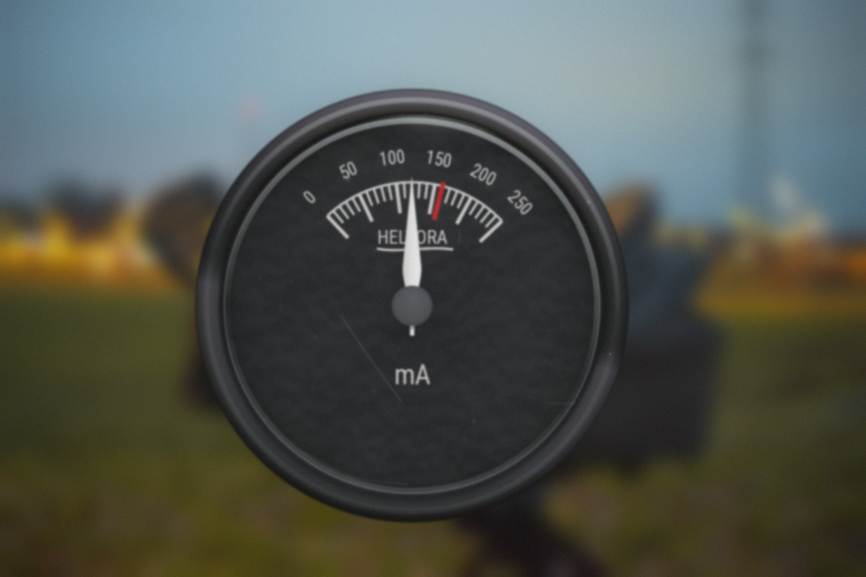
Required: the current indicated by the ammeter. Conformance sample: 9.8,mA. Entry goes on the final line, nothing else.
120,mA
